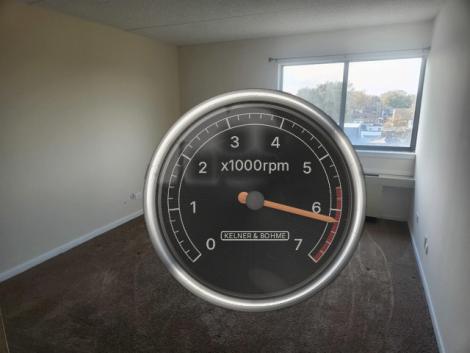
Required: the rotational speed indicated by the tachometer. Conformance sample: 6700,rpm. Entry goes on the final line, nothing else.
6200,rpm
